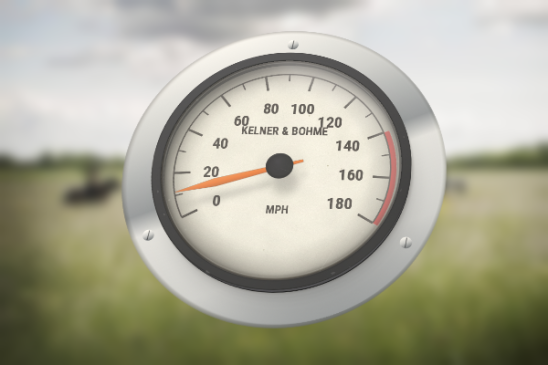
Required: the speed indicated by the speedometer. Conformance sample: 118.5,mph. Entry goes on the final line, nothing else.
10,mph
